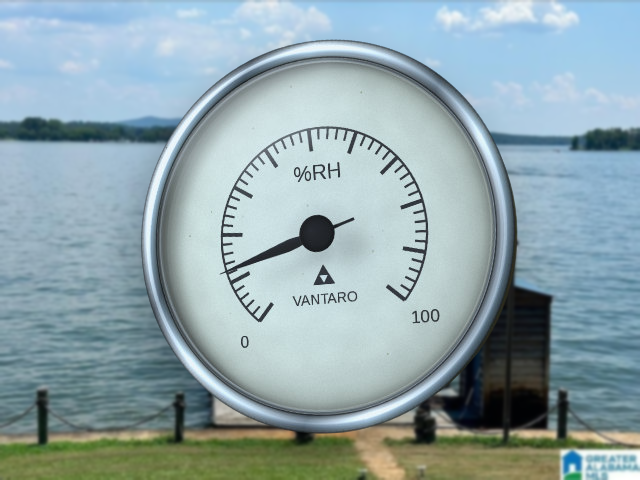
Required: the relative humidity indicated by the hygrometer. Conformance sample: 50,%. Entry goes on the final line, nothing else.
12,%
